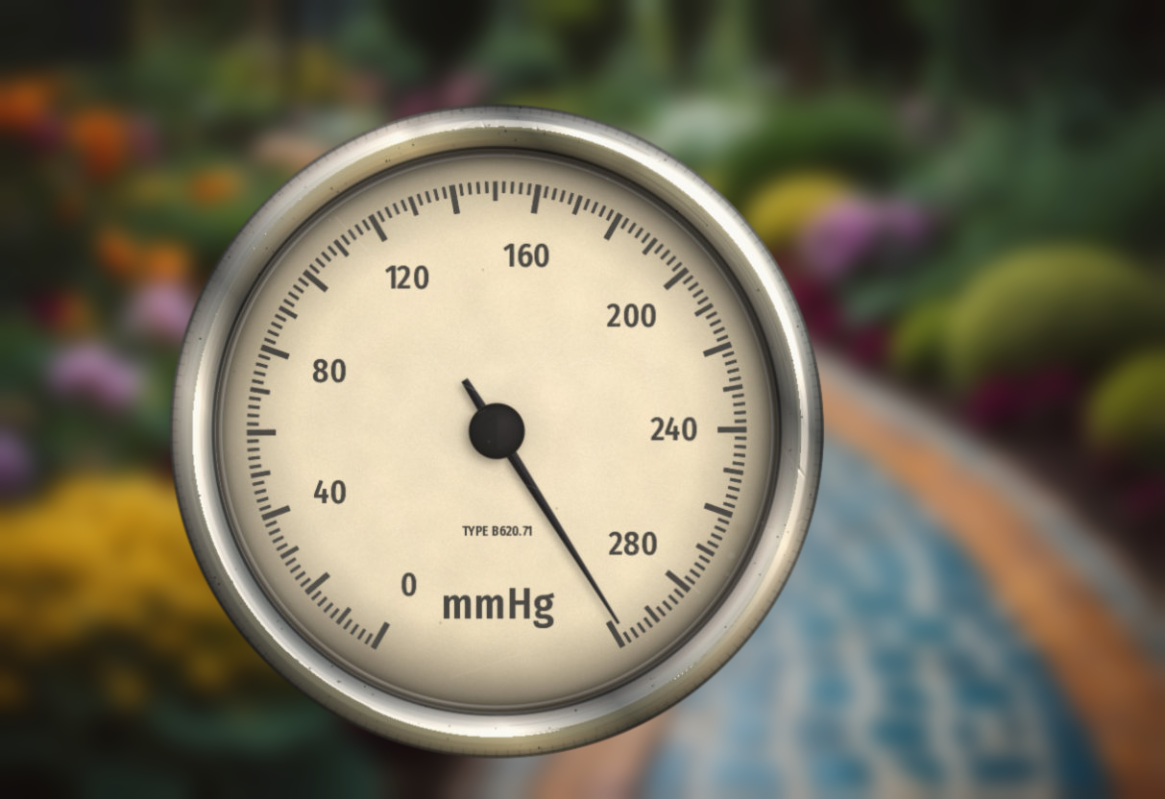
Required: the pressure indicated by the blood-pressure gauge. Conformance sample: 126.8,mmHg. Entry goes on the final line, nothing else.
298,mmHg
